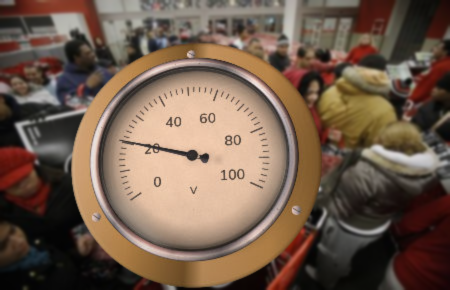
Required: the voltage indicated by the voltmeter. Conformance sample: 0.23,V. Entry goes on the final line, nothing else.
20,V
